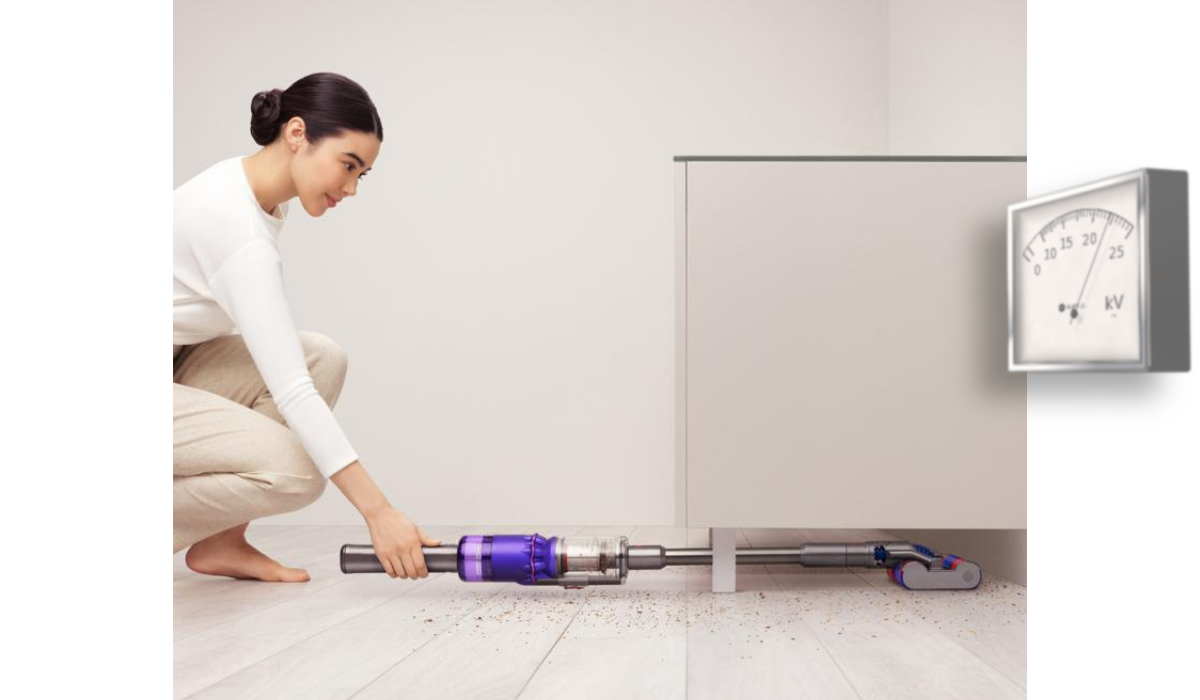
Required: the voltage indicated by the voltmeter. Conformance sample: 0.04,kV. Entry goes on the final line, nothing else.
22.5,kV
